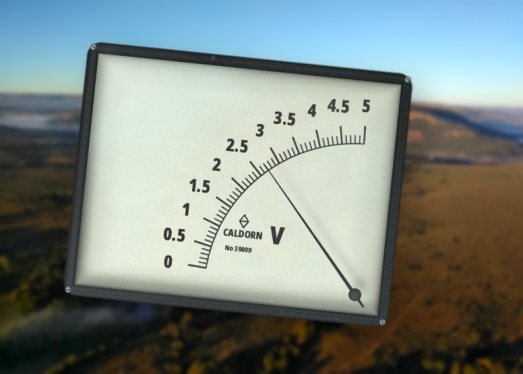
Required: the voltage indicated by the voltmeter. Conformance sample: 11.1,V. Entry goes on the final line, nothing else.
2.7,V
